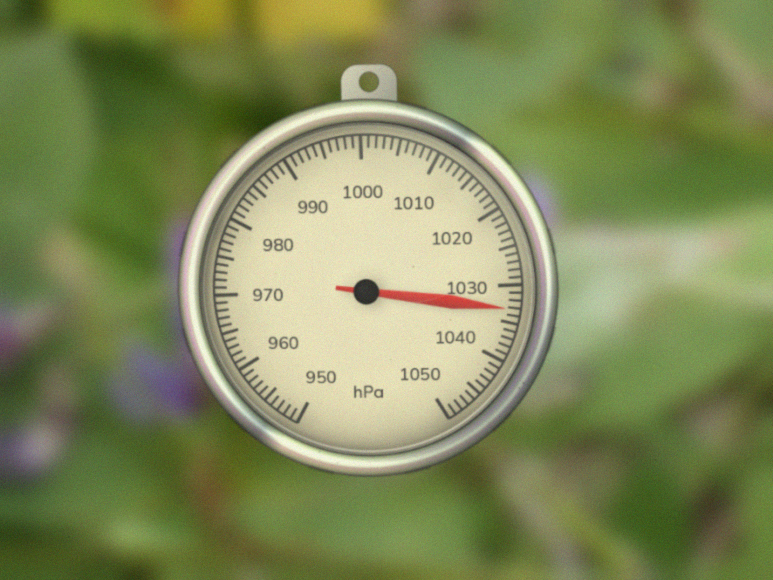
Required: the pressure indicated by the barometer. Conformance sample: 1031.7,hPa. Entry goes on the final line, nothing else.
1033,hPa
